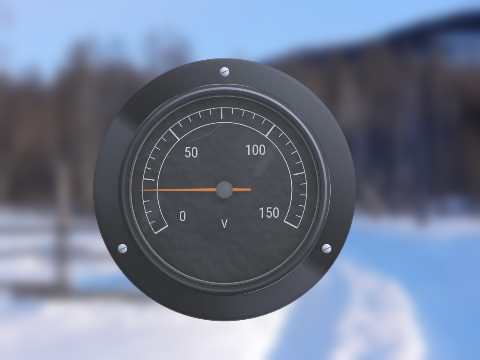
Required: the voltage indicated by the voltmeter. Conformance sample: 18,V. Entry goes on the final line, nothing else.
20,V
